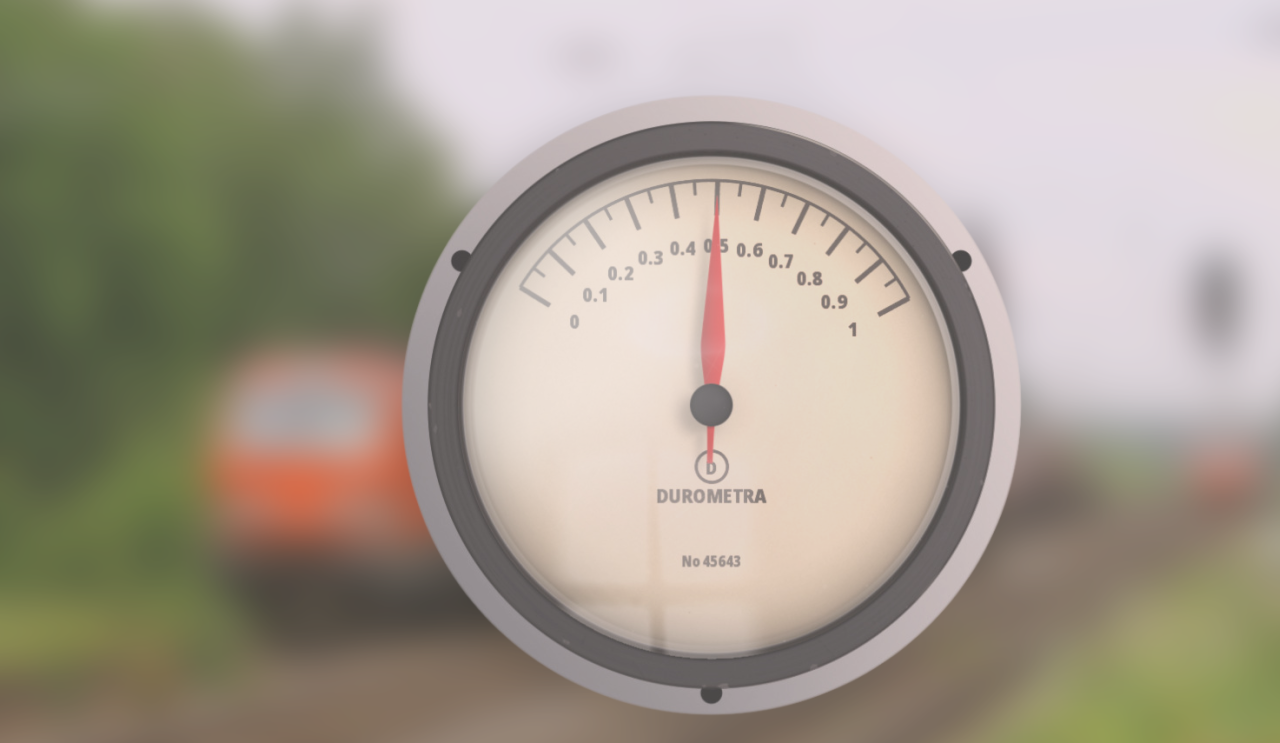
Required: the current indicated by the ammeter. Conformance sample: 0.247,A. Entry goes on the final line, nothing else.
0.5,A
